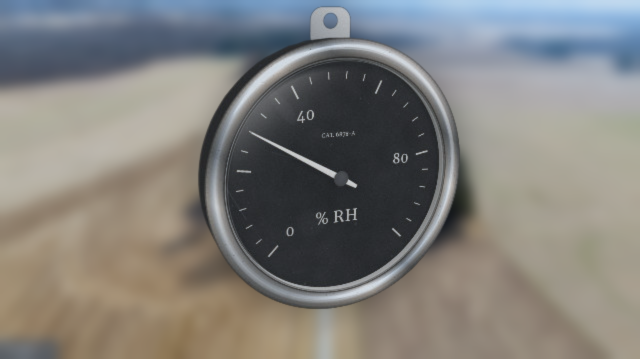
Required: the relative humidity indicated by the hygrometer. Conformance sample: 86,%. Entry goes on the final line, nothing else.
28,%
